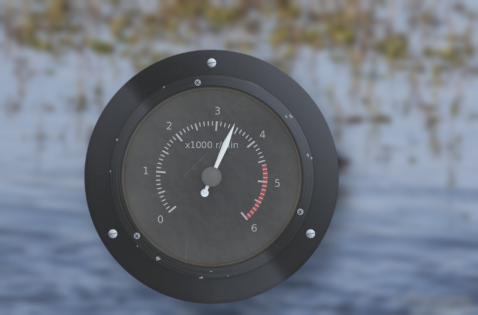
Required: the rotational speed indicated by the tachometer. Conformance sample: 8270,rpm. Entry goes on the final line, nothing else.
3400,rpm
